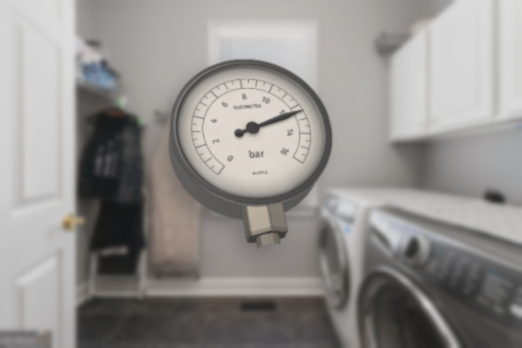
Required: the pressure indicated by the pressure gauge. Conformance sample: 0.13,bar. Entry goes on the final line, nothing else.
12.5,bar
